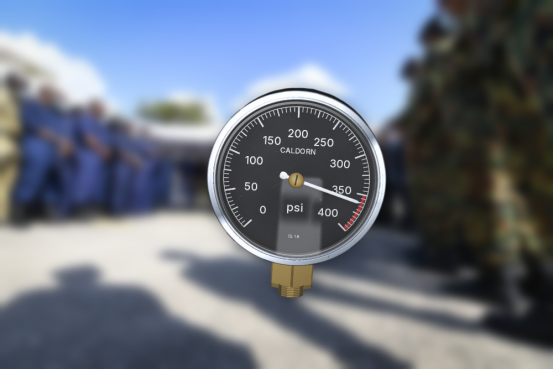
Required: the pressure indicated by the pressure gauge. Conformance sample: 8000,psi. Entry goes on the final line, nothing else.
360,psi
